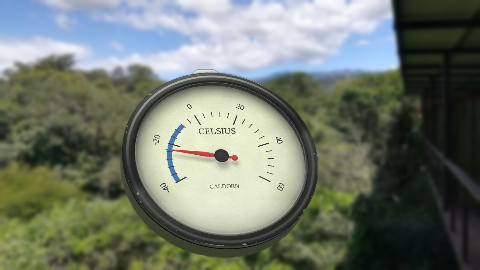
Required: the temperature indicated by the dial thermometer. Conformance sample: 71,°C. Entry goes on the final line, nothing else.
-24,°C
